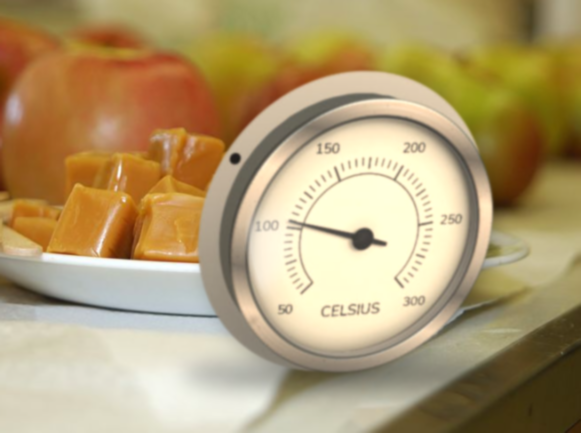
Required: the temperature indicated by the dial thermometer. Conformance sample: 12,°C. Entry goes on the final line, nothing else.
105,°C
